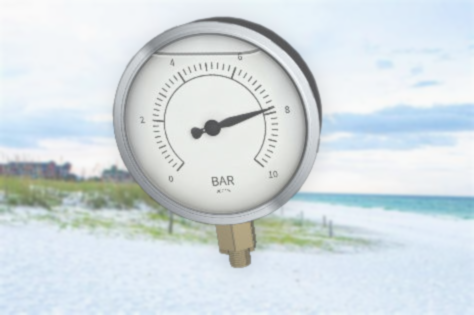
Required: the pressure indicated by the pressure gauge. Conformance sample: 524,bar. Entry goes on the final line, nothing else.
7.8,bar
